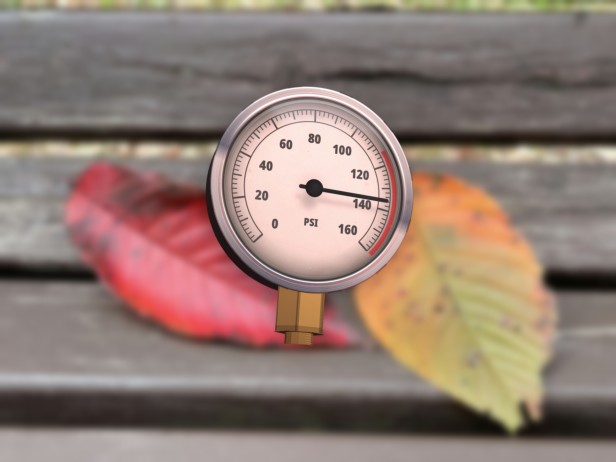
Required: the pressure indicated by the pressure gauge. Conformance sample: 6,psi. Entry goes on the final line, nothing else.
136,psi
